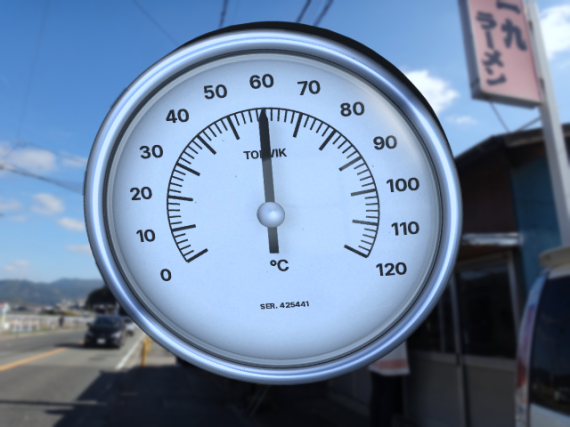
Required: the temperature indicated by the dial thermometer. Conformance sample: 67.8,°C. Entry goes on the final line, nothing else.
60,°C
